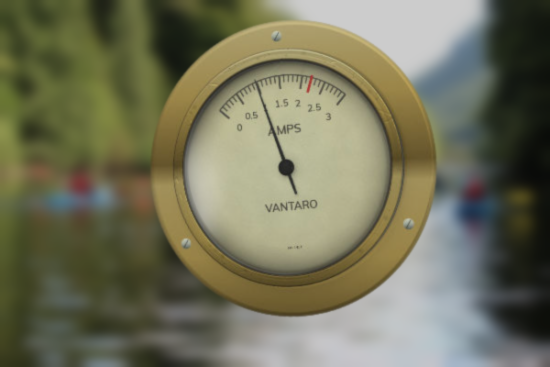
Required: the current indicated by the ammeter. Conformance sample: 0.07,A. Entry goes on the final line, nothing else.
1,A
